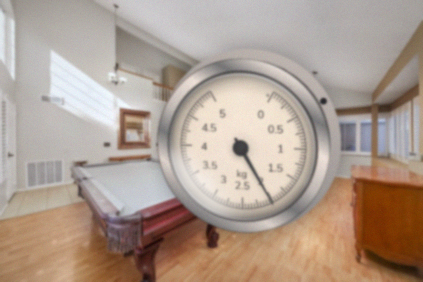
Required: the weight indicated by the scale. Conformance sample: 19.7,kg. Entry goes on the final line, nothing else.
2,kg
